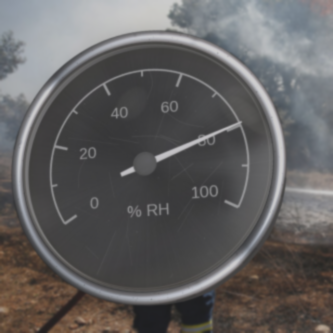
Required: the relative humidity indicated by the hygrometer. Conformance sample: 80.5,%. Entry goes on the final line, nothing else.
80,%
